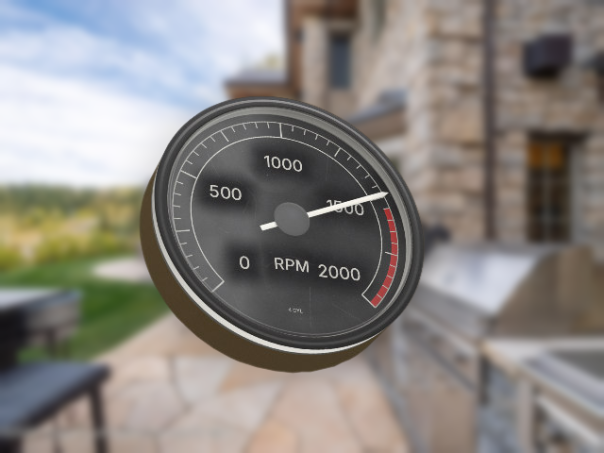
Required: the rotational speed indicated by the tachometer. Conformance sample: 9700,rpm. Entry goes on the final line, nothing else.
1500,rpm
